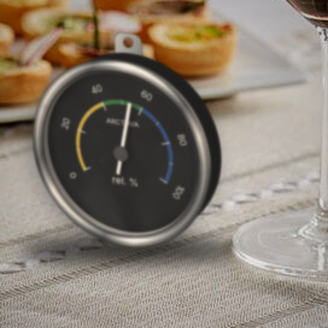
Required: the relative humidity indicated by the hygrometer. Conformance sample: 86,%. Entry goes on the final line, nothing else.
55,%
